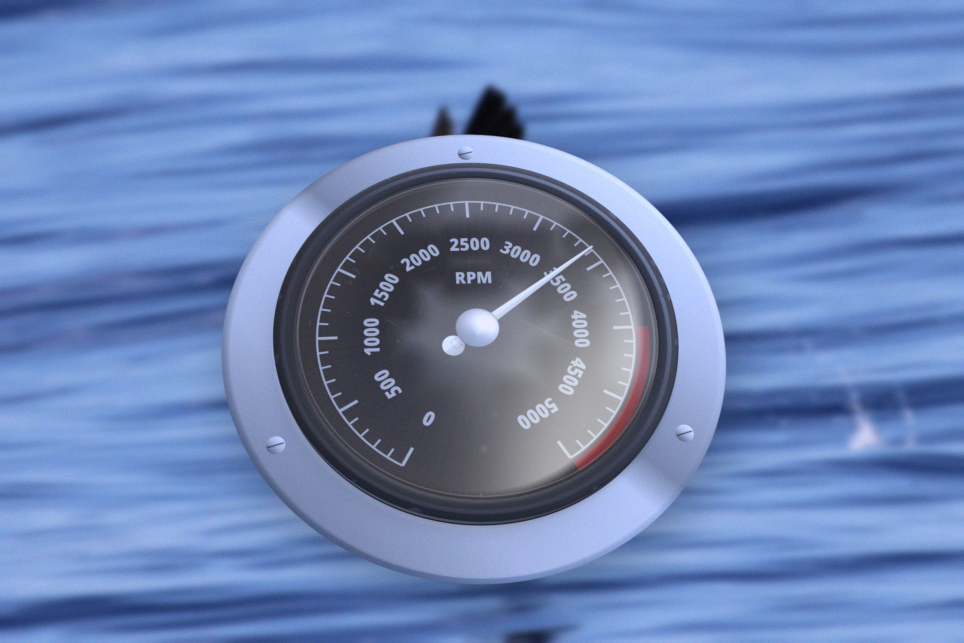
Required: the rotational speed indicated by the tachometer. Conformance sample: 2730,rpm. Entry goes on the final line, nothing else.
3400,rpm
